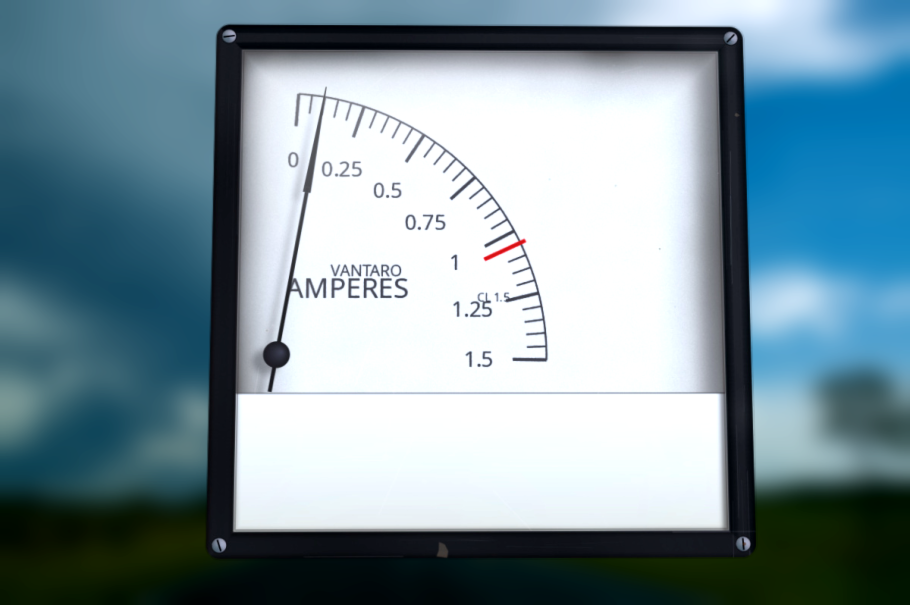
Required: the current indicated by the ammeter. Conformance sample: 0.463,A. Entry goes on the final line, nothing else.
0.1,A
